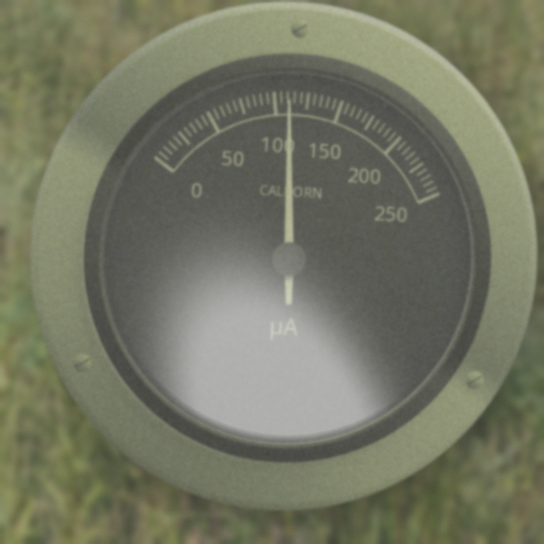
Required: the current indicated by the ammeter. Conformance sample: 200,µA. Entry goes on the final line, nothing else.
110,µA
